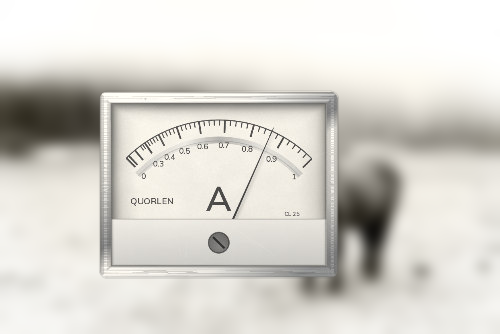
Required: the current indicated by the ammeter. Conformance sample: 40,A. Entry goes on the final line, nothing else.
0.86,A
